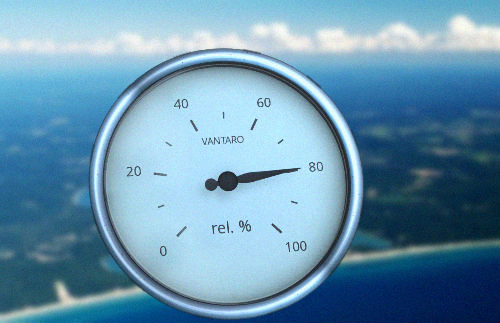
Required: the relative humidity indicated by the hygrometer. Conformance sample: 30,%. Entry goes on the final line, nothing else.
80,%
